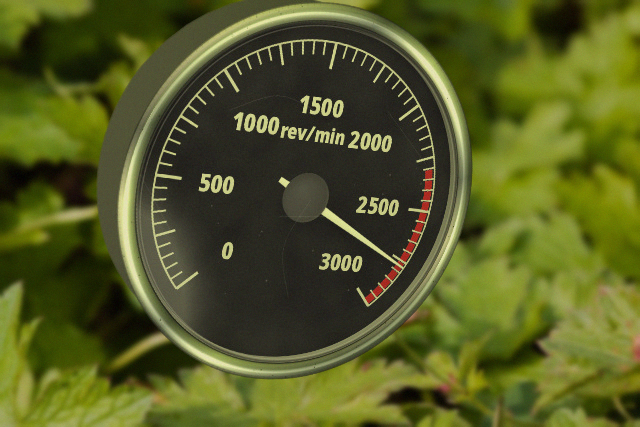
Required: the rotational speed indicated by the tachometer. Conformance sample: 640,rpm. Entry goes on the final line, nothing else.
2775,rpm
